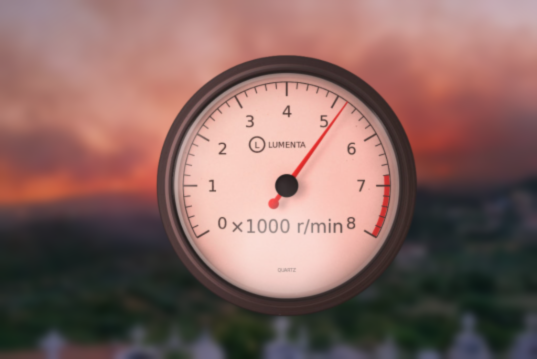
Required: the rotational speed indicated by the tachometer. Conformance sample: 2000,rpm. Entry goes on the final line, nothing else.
5200,rpm
